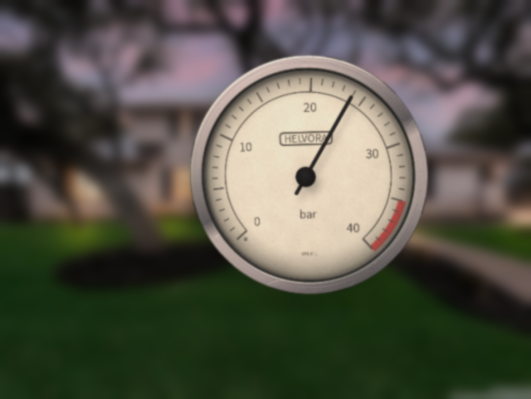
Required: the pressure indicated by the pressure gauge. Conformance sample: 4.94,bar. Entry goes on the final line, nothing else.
24,bar
